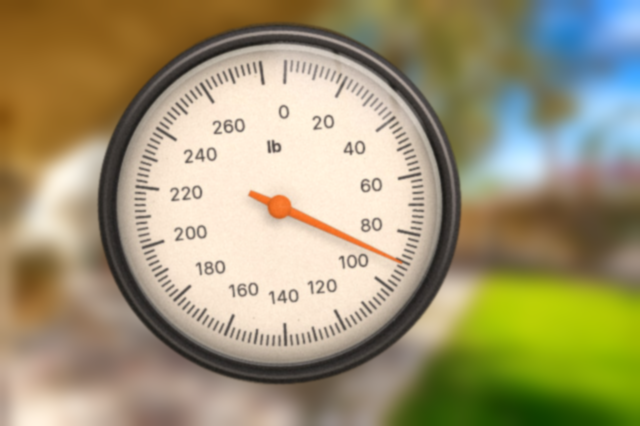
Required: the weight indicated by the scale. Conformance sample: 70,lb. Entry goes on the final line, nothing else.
90,lb
